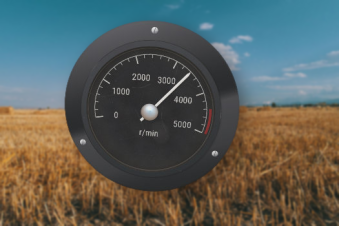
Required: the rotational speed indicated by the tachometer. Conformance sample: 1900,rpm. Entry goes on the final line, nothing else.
3400,rpm
